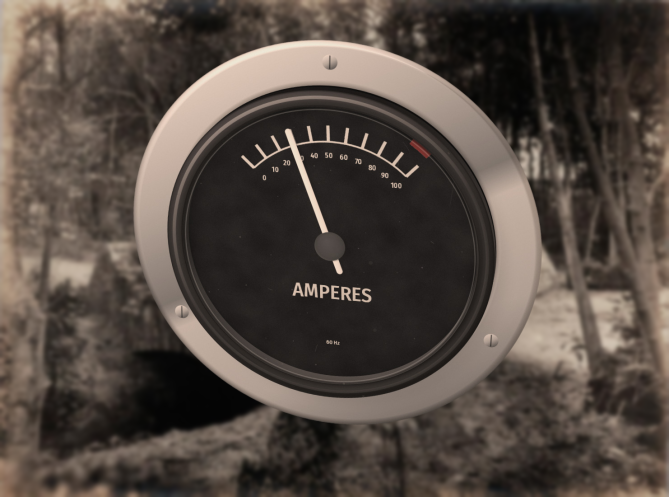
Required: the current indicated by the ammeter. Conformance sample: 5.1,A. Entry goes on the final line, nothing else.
30,A
